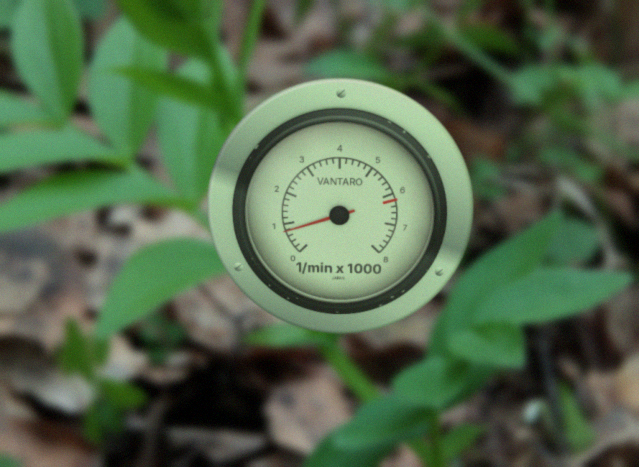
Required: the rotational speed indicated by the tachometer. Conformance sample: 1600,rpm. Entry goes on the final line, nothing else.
800,rpm
